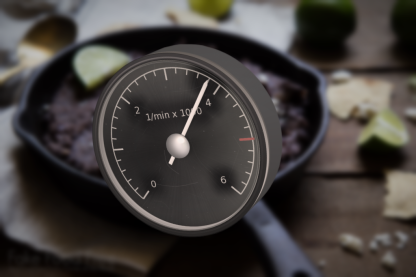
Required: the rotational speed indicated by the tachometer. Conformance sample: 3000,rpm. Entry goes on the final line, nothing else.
3800,rpm
